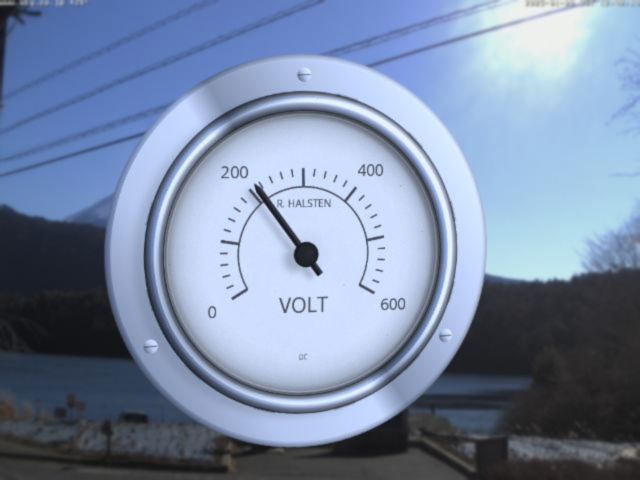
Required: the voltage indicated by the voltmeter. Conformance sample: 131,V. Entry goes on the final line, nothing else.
210,V
